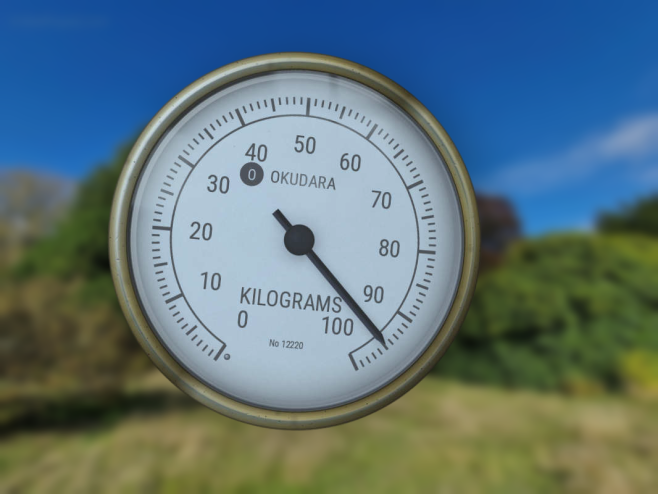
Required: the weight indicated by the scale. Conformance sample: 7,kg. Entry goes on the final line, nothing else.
95,kg
